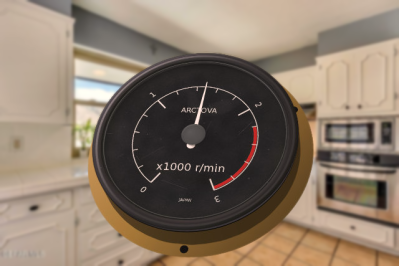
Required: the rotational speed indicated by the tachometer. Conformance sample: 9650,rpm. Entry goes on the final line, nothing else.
1500,rpm
